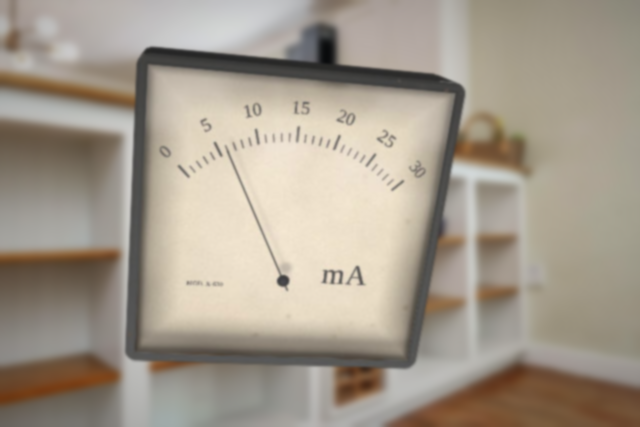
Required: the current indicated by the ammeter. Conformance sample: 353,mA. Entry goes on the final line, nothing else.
6,mA
